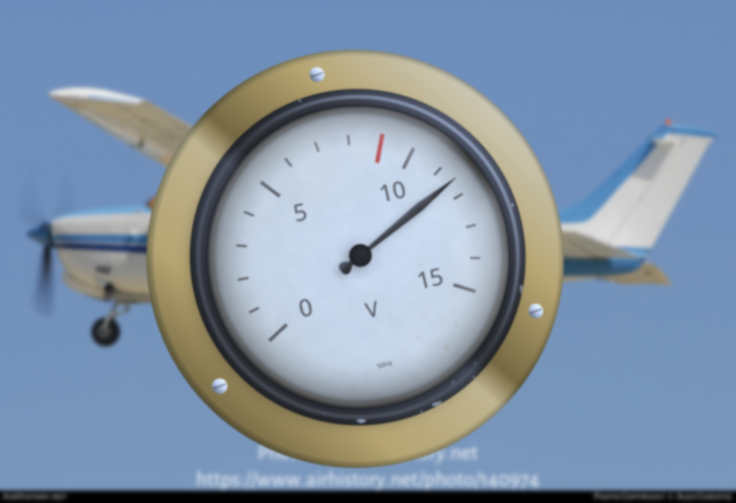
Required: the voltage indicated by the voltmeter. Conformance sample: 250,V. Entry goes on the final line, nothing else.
11.5,V
